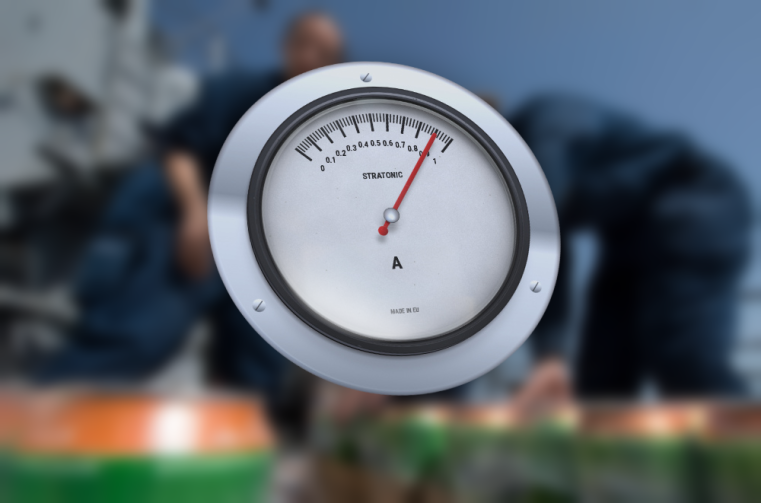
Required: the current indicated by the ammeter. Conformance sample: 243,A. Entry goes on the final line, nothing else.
0.9,A
